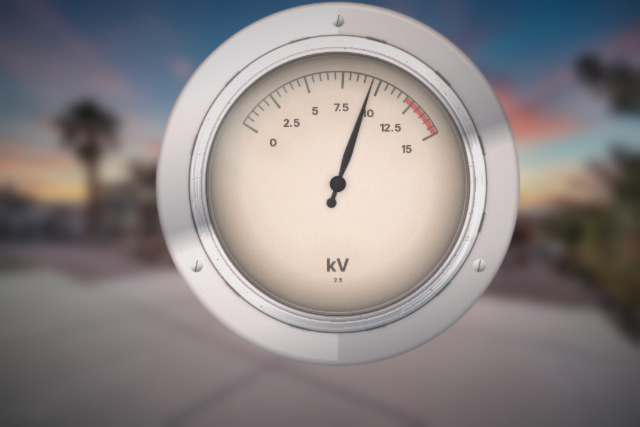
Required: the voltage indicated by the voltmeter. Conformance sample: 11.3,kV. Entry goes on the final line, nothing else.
9.5,kV
